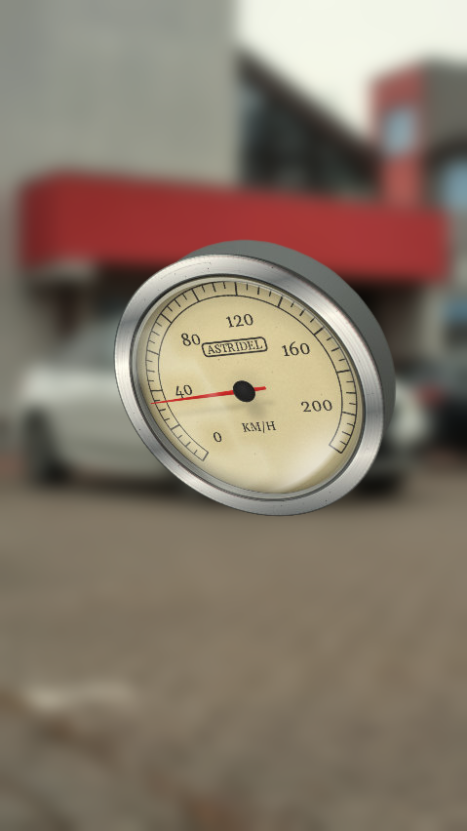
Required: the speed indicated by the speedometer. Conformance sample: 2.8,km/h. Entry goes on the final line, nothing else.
35,km/h
